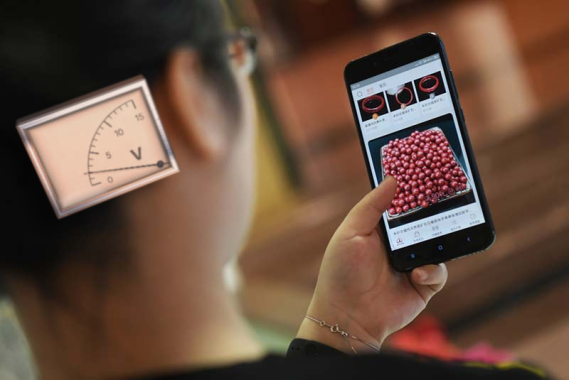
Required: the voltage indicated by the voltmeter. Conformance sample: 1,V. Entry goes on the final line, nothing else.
2,V
